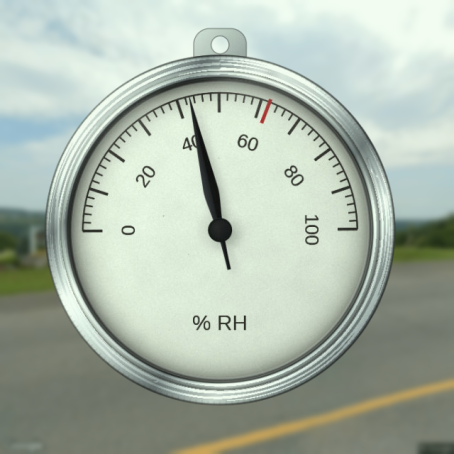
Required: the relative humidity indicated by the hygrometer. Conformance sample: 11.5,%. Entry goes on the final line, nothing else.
43,%
